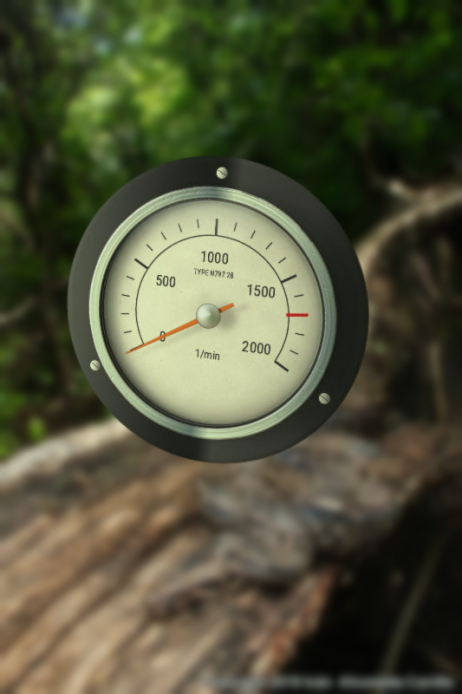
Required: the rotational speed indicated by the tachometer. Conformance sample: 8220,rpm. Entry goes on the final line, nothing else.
0,rpm
